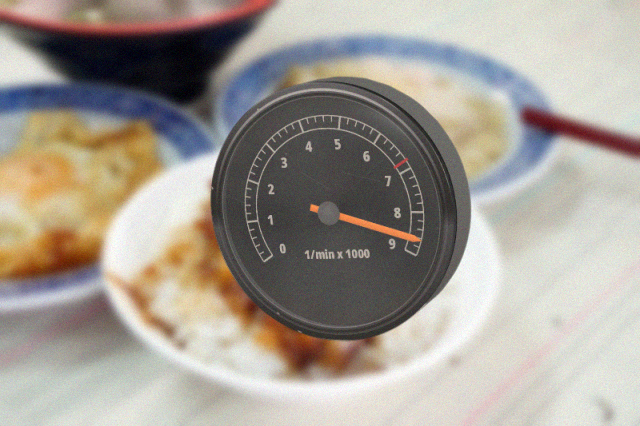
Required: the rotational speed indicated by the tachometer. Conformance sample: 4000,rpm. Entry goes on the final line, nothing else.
8600,rpm
